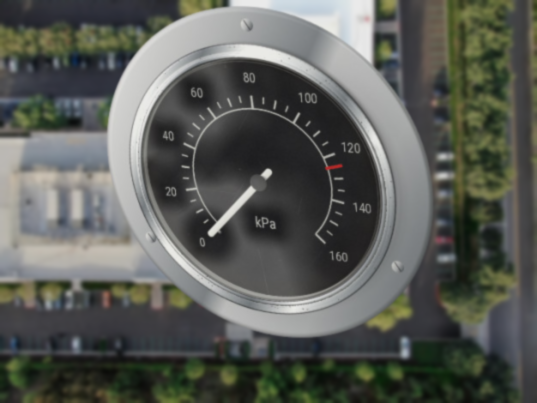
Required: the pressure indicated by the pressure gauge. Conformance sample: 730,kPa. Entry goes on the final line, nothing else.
0,kPa
